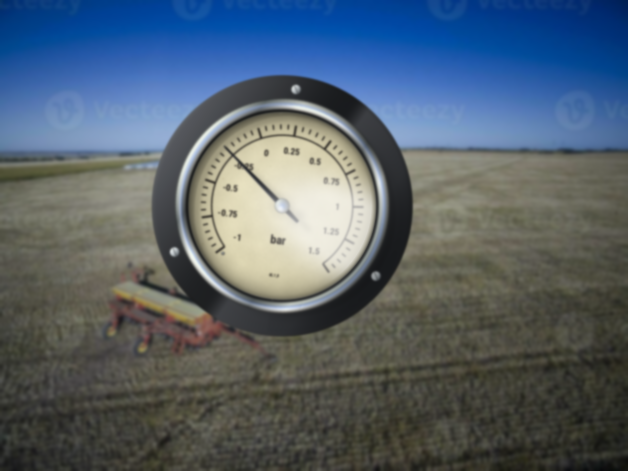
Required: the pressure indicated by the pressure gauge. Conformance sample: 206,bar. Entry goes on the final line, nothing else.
-0.25,bar
